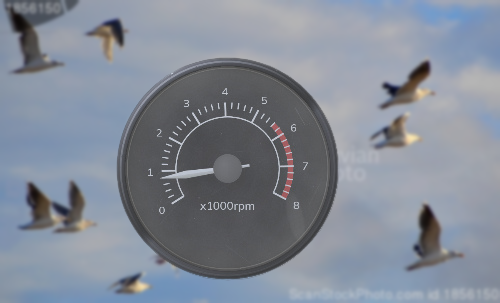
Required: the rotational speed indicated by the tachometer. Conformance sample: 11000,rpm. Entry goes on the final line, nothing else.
800,rpm
